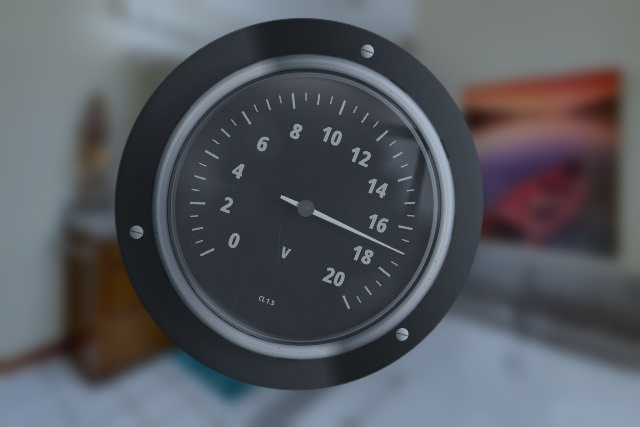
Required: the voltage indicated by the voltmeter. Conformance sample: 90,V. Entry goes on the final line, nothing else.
17,V
